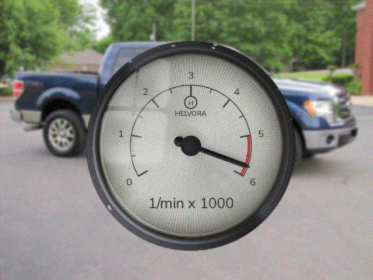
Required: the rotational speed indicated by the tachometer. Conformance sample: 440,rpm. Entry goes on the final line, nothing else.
5750,rpm
